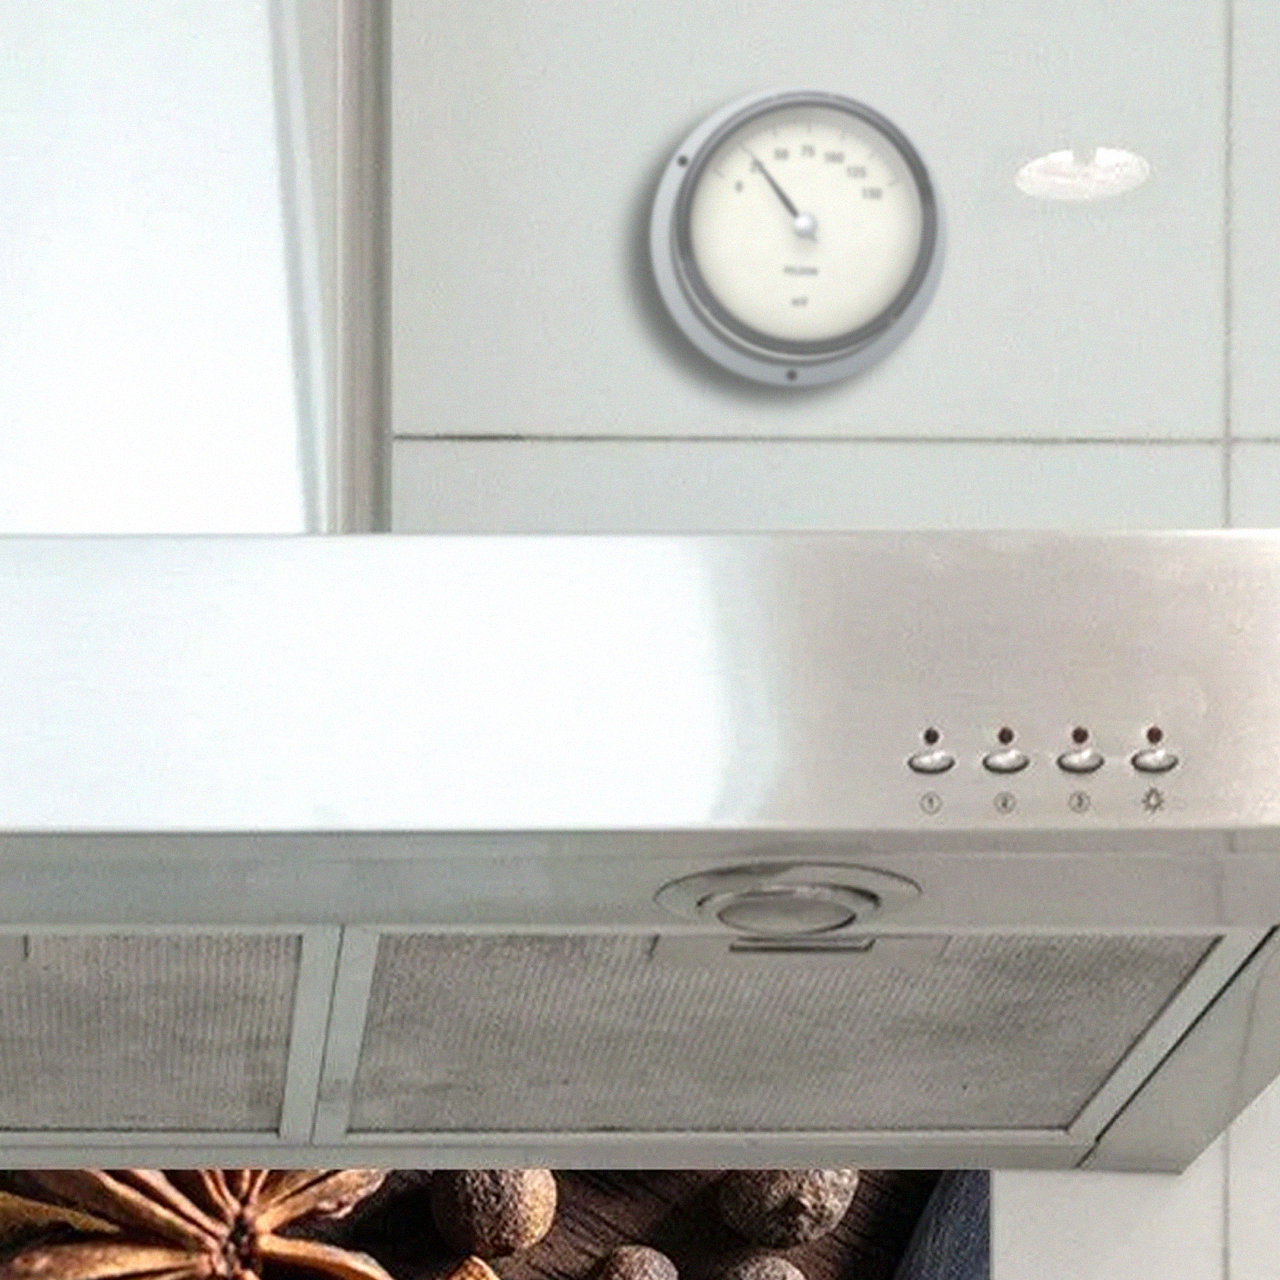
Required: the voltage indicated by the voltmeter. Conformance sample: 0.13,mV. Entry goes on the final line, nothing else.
25,mV
